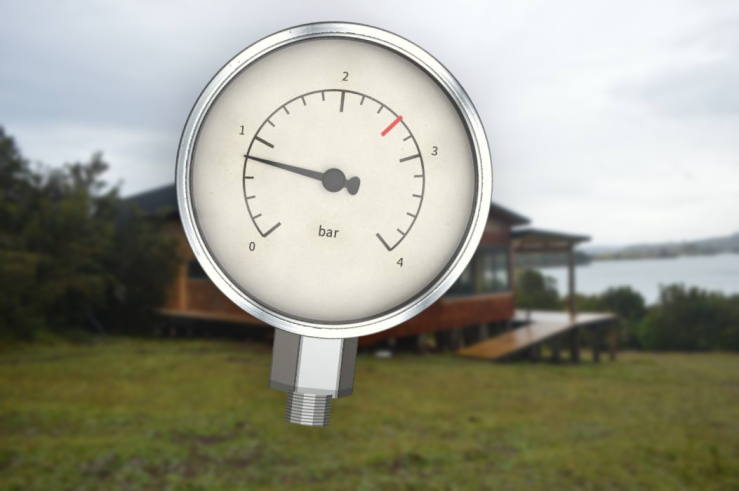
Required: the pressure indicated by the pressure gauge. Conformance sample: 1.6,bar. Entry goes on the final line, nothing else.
0.8,bar
